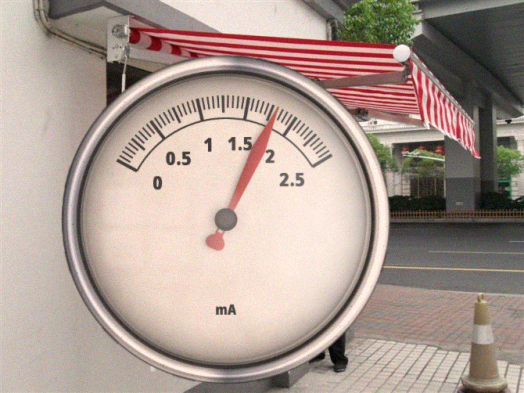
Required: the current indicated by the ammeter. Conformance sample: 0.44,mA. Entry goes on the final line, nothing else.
1.8,mA
